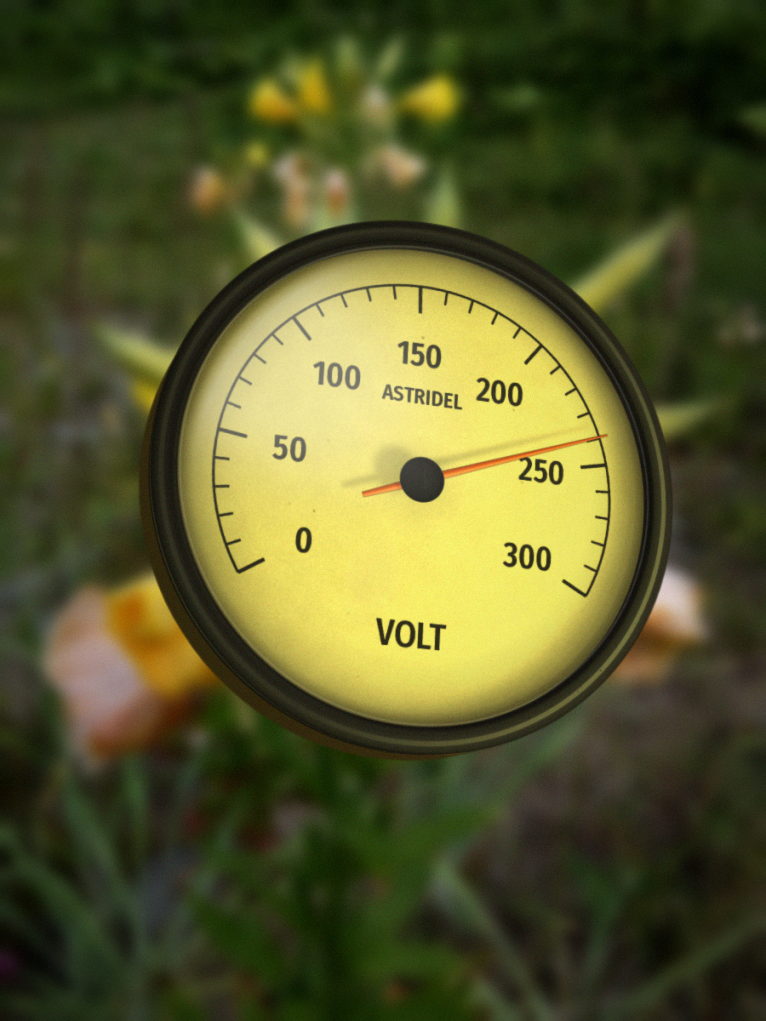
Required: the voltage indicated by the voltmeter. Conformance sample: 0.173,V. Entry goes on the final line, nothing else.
240,V
